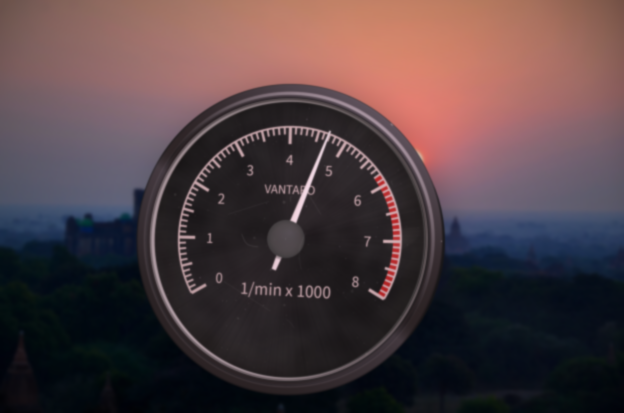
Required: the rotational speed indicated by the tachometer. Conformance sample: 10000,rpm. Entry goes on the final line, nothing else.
4700,rpm
